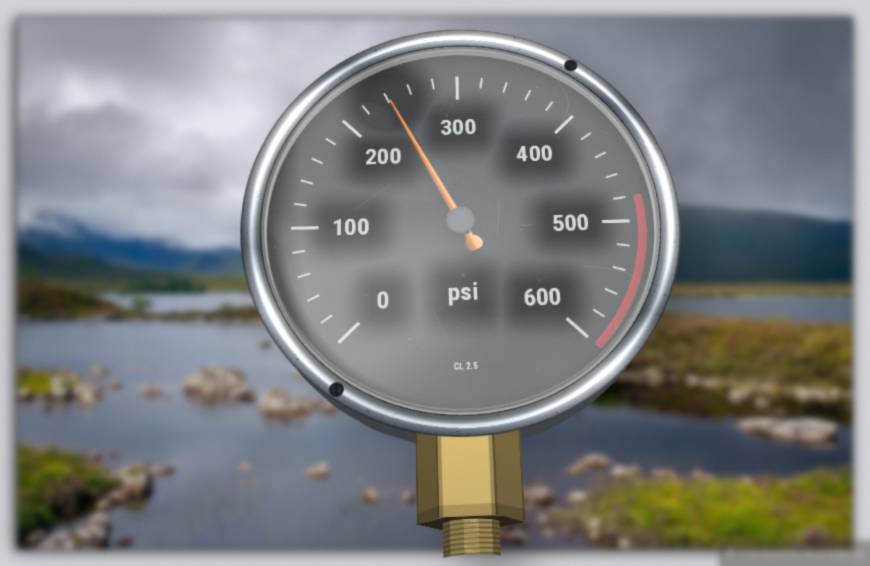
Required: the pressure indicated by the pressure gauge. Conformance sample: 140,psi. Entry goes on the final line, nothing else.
240,psi
